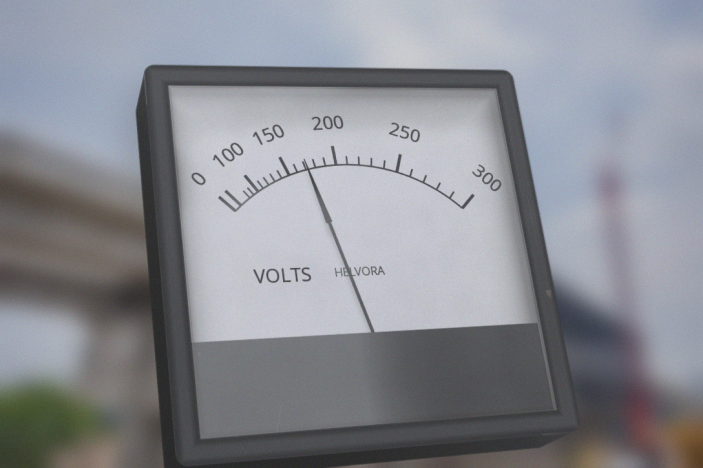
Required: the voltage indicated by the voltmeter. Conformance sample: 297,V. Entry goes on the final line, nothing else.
170,V
